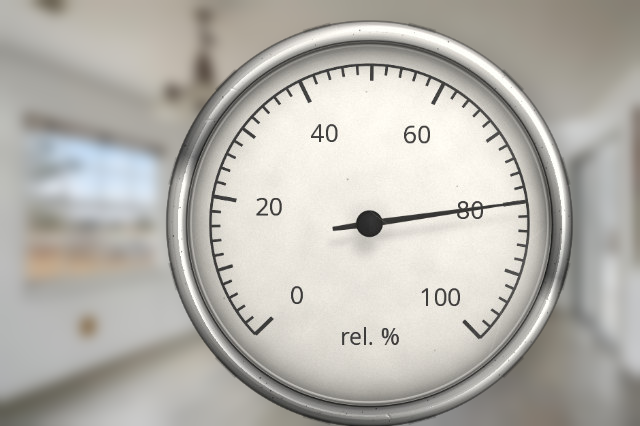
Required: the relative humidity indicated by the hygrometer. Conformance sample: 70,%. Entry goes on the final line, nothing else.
80,%
